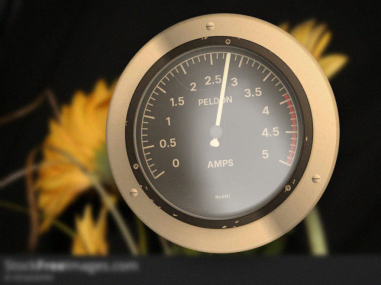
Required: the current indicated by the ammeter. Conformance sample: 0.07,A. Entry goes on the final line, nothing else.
2.8,A
